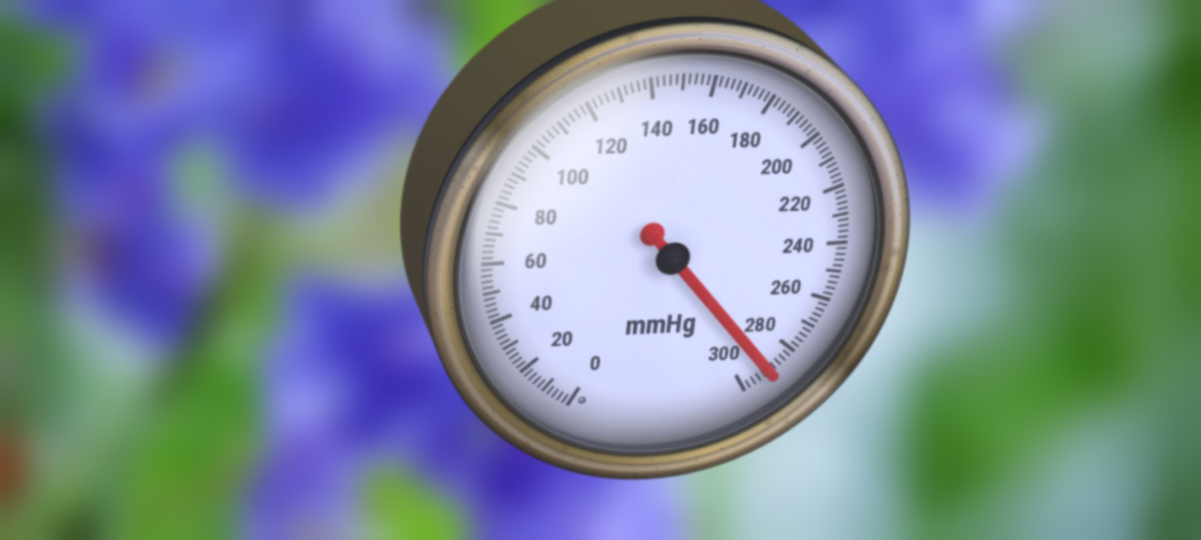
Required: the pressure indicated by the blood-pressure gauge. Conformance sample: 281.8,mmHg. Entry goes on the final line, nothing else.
290,mmHg
